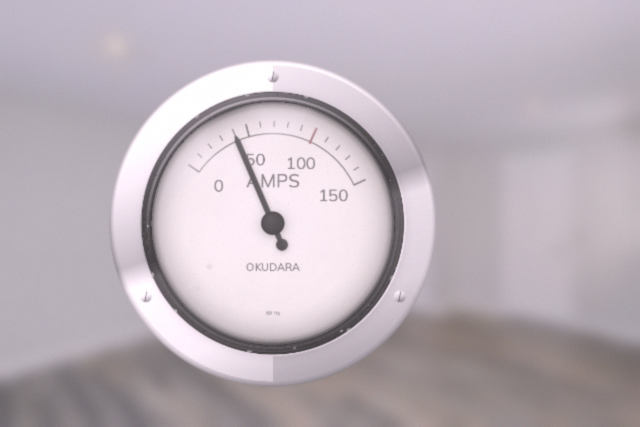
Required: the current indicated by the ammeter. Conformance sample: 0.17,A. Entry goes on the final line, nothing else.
40,A
